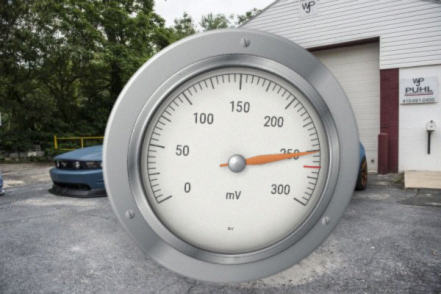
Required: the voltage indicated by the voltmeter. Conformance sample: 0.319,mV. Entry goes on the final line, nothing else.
250,mV
